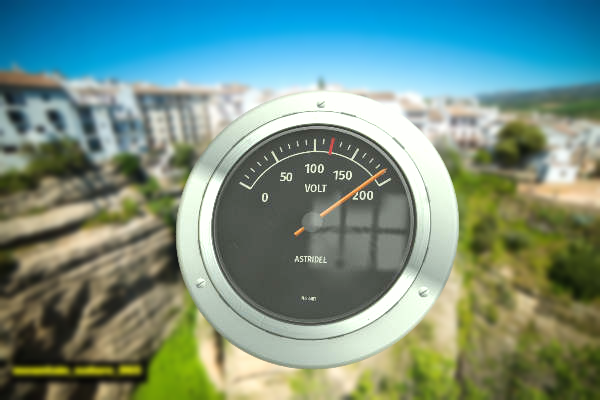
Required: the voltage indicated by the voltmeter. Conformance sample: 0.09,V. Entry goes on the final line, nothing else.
190,V
